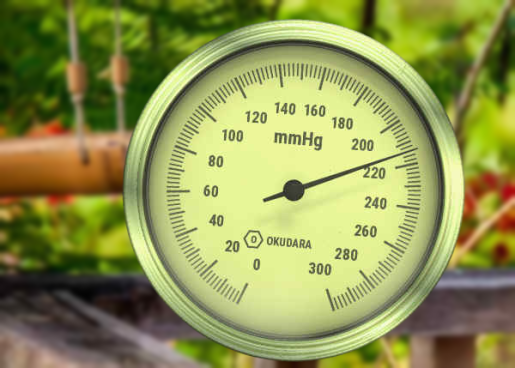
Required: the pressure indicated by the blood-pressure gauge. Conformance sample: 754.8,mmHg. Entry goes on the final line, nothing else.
214,mmHg
